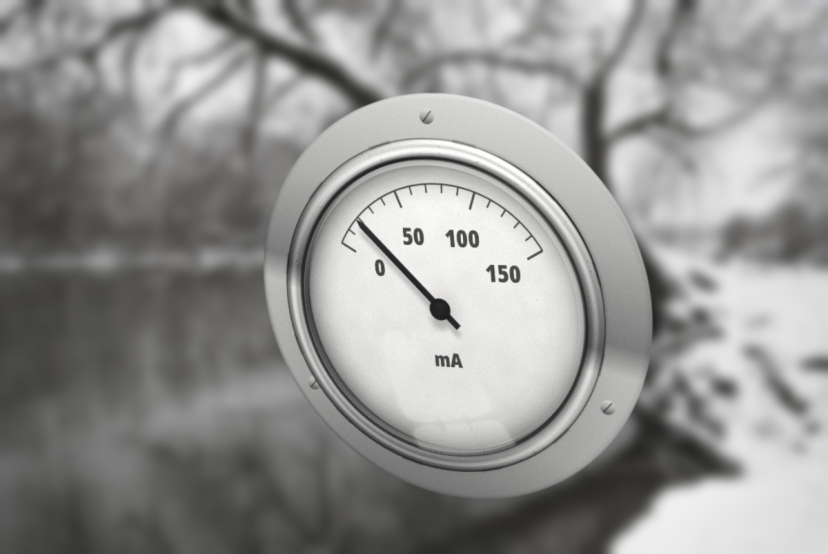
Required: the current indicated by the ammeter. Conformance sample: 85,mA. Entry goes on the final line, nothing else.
20,mA
